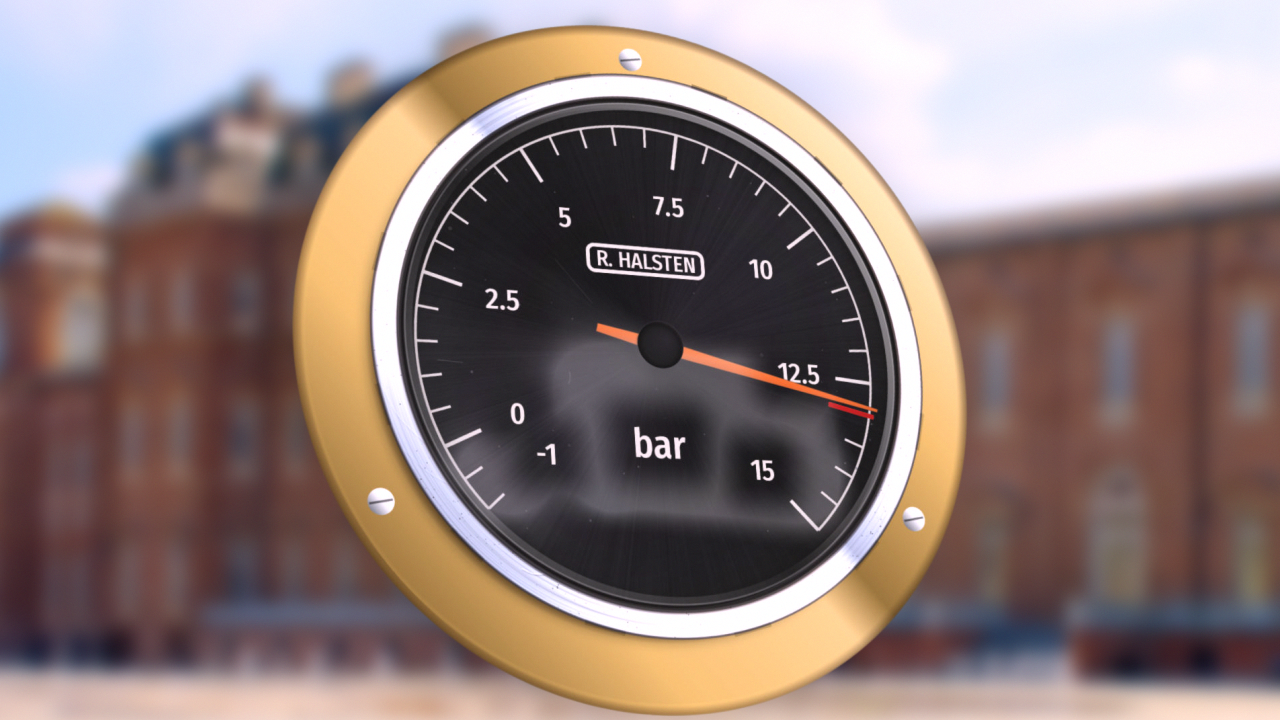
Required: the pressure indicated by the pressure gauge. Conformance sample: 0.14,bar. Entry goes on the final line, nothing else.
13,bar
